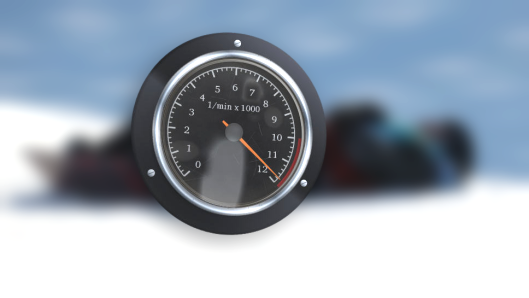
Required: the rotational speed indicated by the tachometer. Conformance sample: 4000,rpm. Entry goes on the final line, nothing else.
11800,rpm
